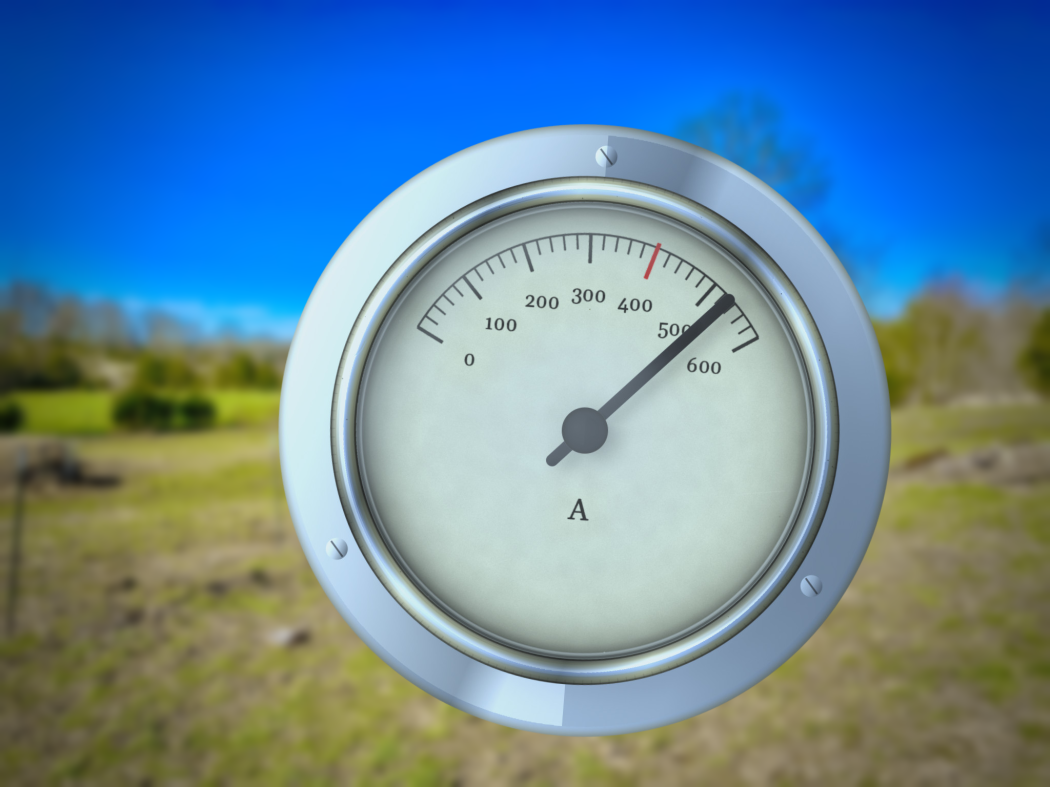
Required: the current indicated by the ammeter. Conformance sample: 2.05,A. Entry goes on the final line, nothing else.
530,A
